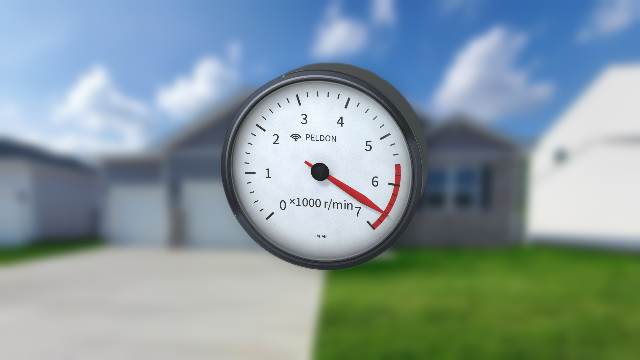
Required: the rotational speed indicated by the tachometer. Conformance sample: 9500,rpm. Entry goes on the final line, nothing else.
6600,rpm
